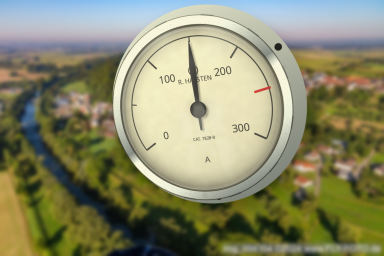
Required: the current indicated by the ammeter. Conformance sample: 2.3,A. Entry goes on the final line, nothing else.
150,A
